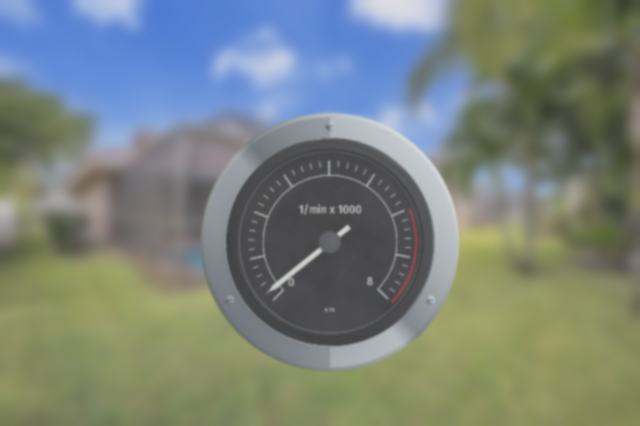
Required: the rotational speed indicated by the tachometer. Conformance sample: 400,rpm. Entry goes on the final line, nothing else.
200,rpm
